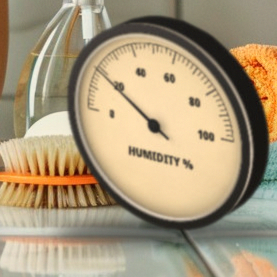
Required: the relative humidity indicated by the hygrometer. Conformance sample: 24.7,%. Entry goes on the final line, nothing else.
20,%
